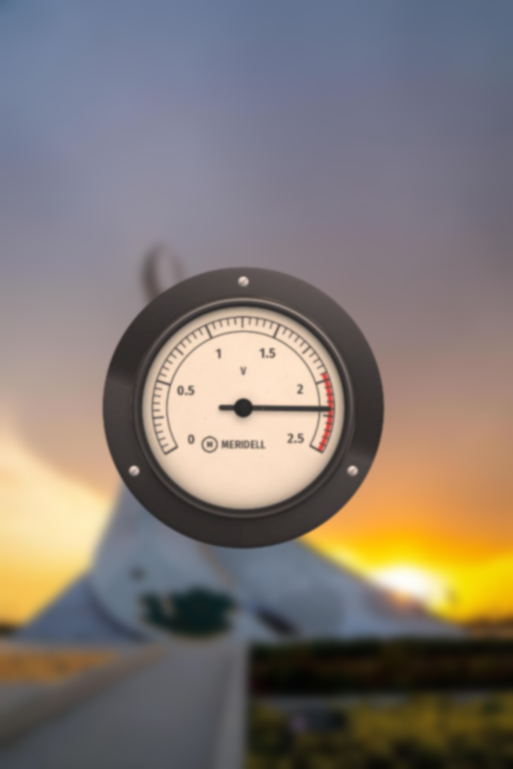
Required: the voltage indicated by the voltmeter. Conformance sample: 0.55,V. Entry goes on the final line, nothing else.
2.2,V
